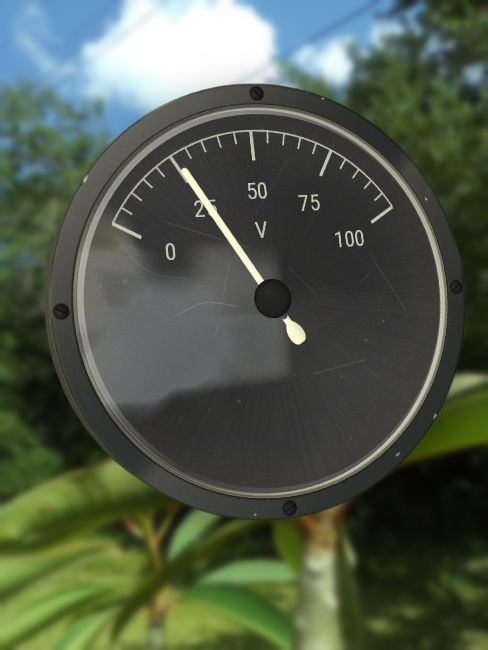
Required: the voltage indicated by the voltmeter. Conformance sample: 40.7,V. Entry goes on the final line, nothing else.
25,V
